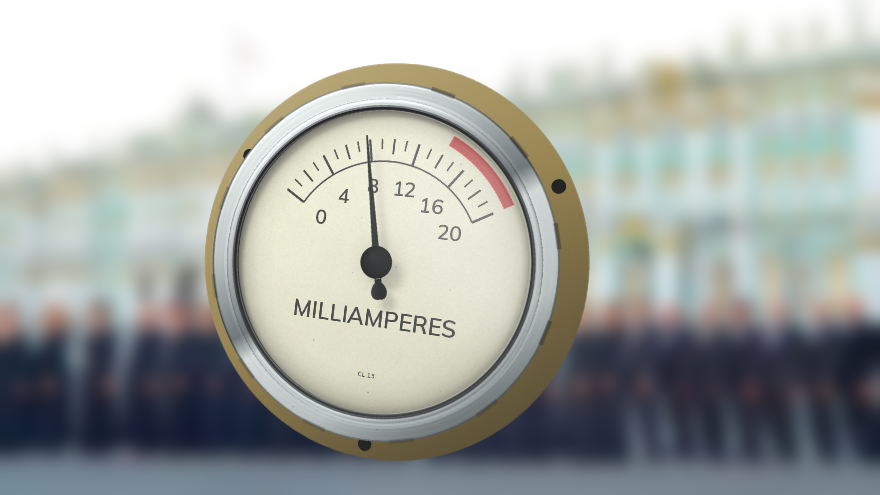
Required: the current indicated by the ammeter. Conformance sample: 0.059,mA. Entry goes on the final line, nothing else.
8,mA
